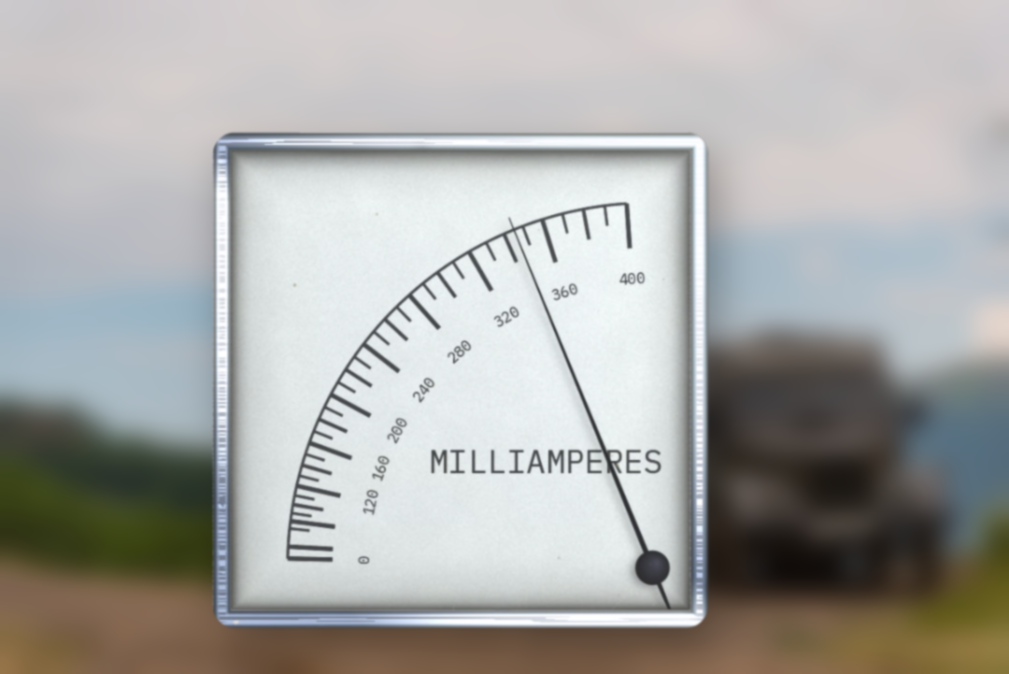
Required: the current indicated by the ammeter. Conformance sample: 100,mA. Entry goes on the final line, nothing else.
345,mA
